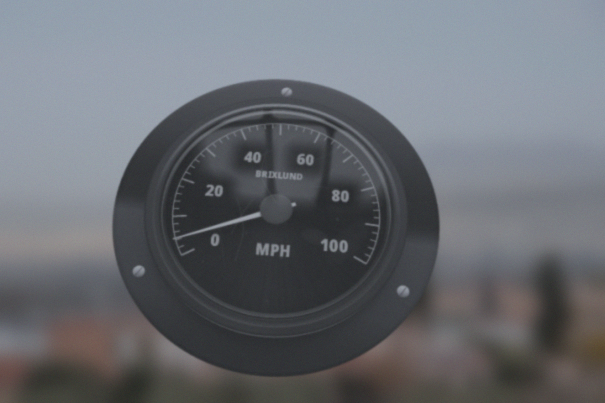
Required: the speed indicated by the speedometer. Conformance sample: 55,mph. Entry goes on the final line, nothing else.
4,mph
